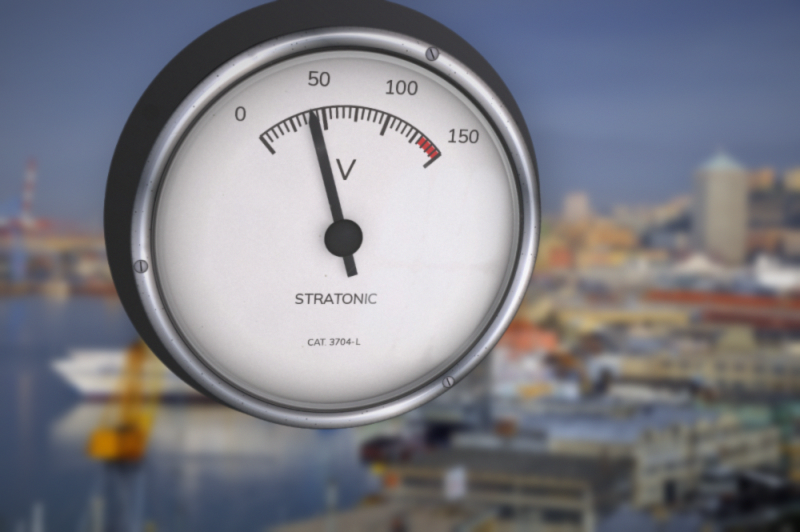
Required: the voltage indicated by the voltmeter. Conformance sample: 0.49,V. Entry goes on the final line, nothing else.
40,V
